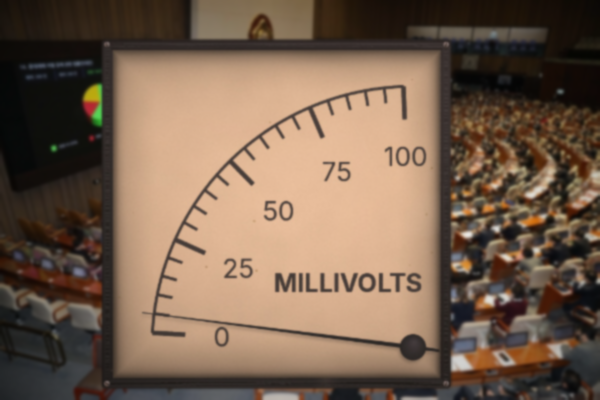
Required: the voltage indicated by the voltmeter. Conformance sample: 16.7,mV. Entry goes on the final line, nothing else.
5,mV
